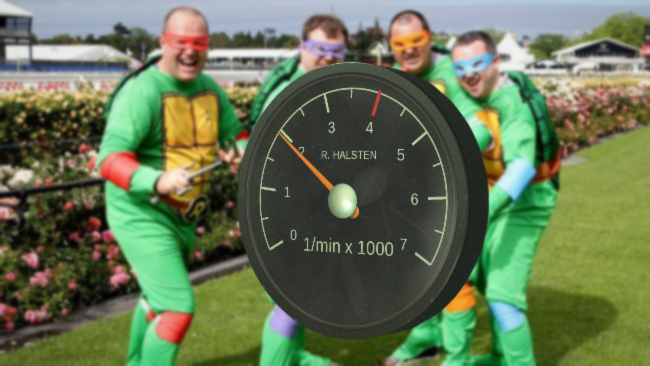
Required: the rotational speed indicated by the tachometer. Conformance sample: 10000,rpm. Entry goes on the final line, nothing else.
2000,rpm
